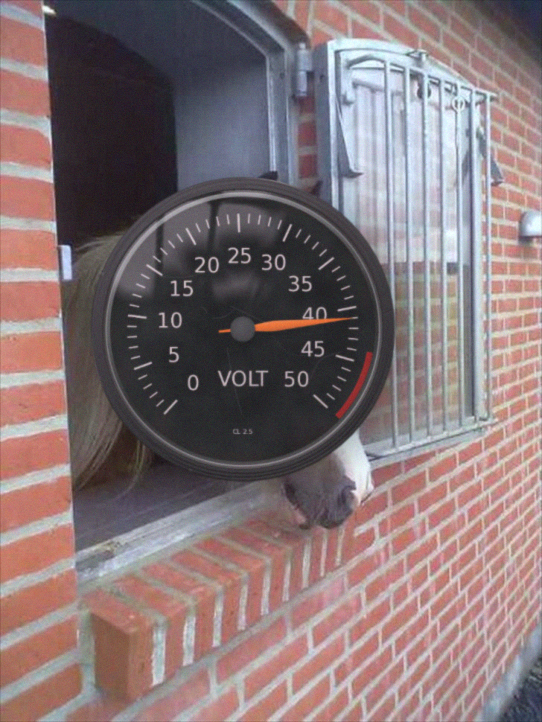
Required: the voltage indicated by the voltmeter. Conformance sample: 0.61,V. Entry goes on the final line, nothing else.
41,V
